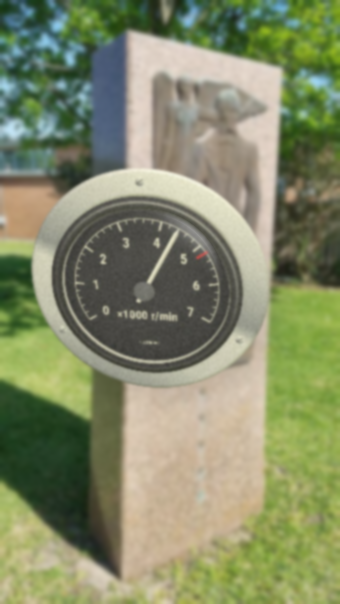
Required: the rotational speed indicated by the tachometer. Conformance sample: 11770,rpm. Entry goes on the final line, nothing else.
4400,rpm
